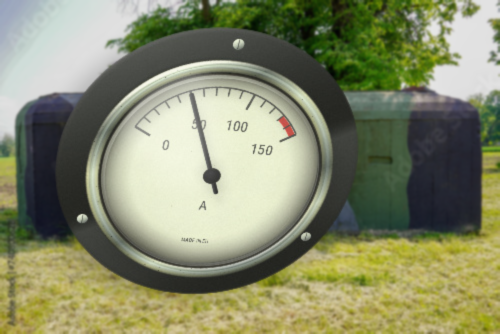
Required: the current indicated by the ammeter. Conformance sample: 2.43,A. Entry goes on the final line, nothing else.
50,A
